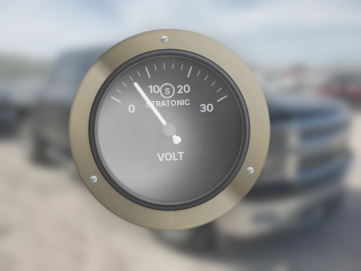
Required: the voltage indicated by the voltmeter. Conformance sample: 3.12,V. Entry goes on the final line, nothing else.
6,V
